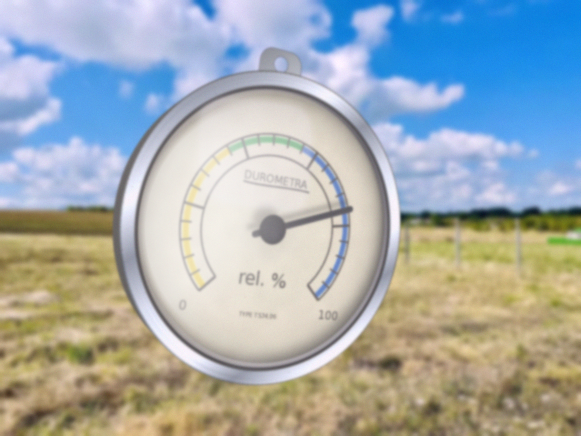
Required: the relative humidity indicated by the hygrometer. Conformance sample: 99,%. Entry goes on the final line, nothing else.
76,%
